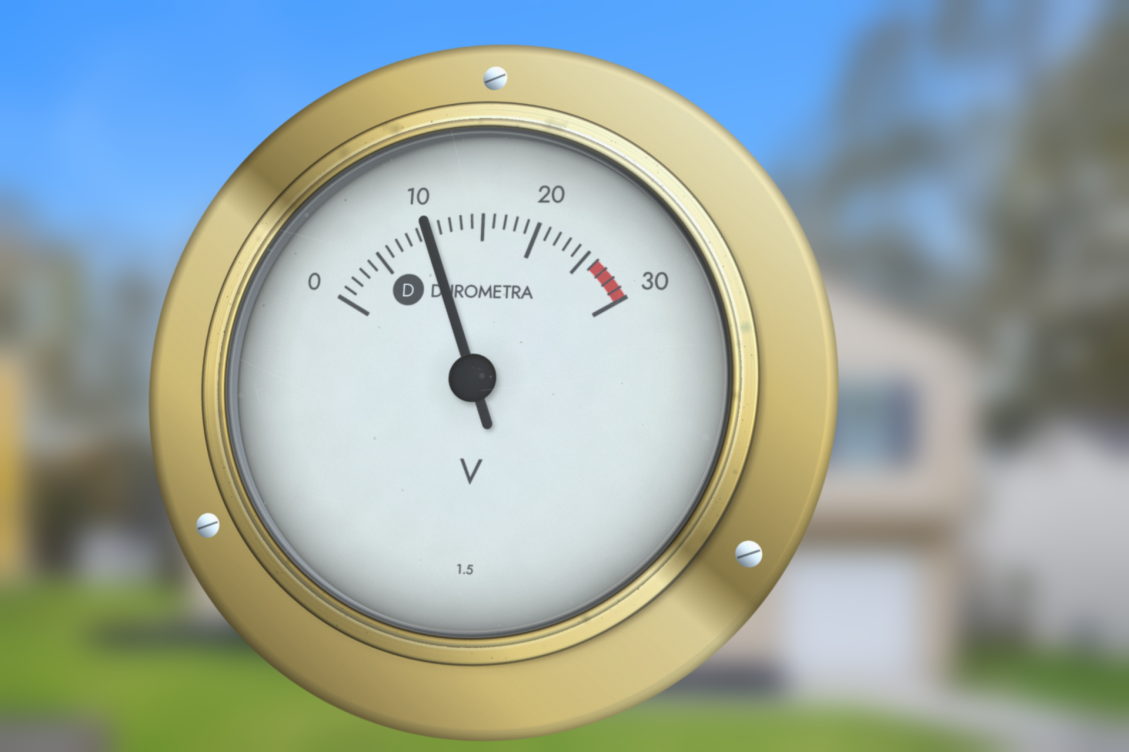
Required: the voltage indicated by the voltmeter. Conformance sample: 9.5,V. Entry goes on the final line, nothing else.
10,V
